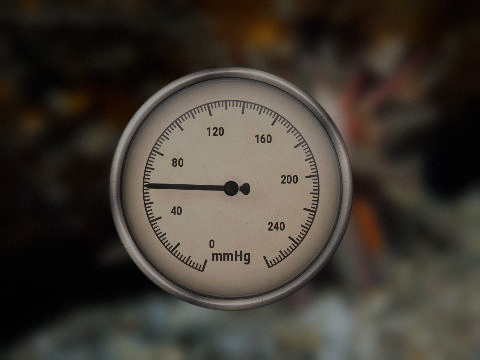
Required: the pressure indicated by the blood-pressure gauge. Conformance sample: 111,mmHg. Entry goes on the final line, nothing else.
60,mmHg
